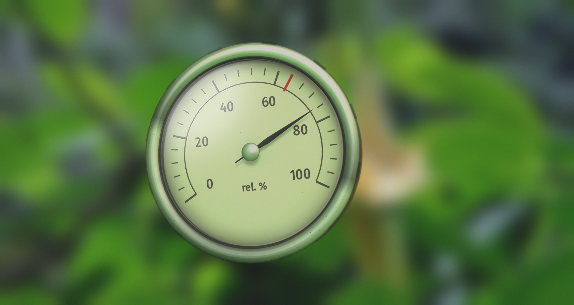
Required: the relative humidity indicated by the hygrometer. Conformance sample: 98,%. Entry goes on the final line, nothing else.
76,%
